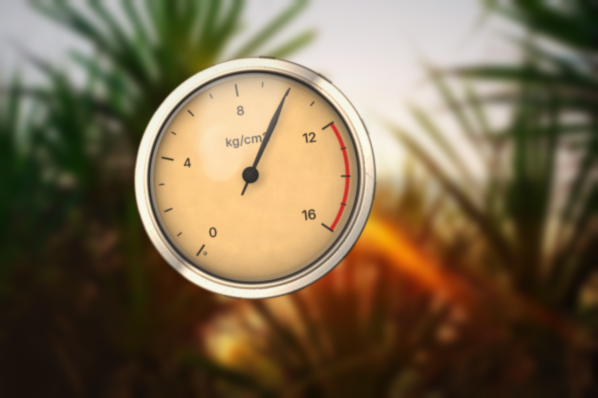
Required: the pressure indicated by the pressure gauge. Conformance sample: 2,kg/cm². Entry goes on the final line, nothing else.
10,kg/cm²
